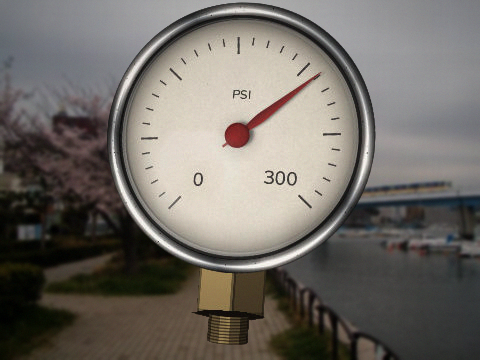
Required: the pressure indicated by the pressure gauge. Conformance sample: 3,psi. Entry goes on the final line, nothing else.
210,psi
